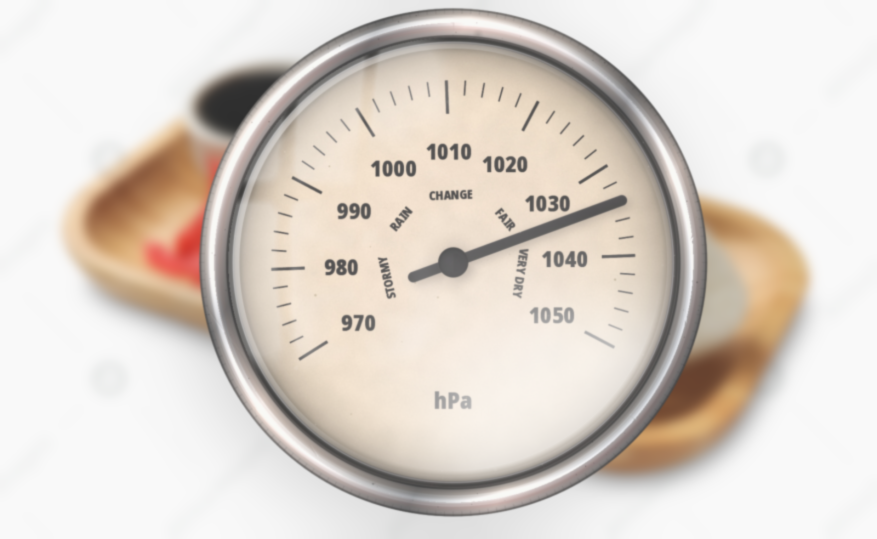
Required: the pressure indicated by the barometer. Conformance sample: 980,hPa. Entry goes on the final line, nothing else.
1034,hPa
